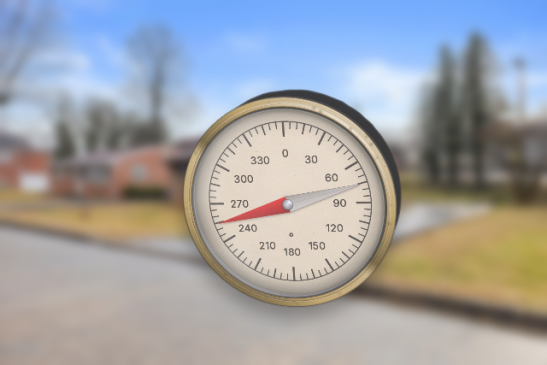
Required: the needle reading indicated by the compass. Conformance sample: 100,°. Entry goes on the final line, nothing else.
255,°
